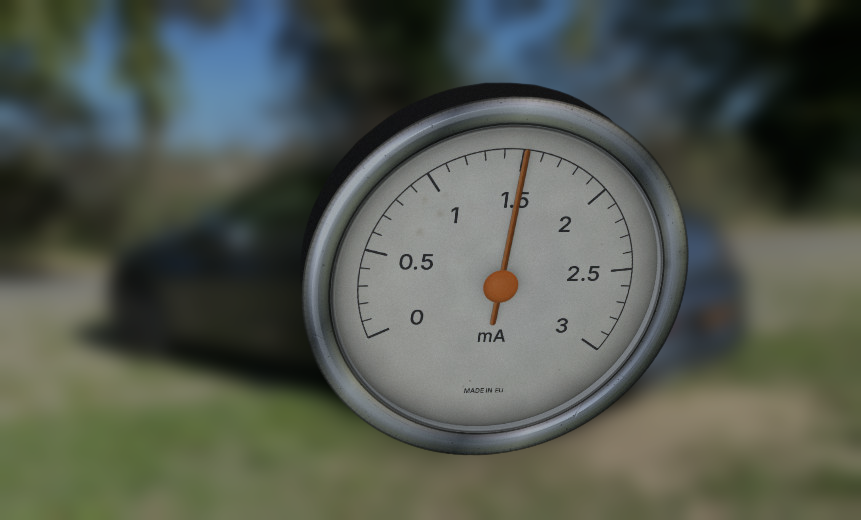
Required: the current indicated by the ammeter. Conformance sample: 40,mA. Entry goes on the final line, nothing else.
1.5,mA
